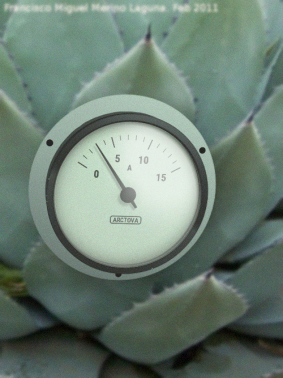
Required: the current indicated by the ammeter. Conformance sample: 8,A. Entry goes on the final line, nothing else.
3,A
